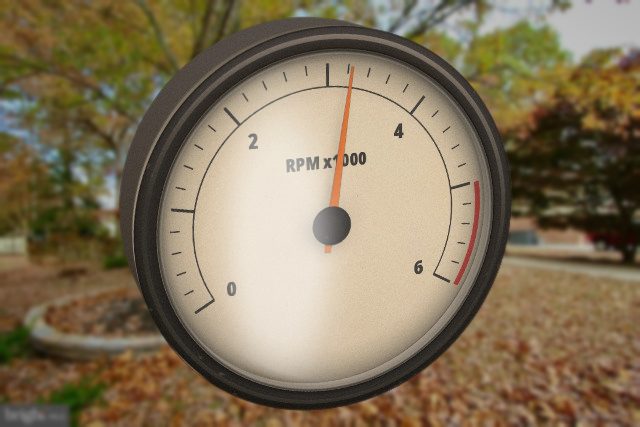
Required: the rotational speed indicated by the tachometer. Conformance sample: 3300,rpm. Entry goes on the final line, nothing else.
3200,rpm
